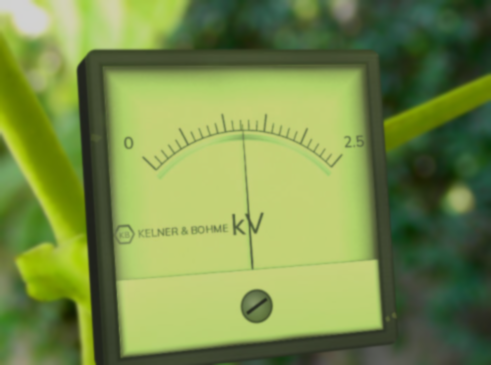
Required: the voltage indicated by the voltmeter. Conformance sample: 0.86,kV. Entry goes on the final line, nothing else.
1.2,kV
